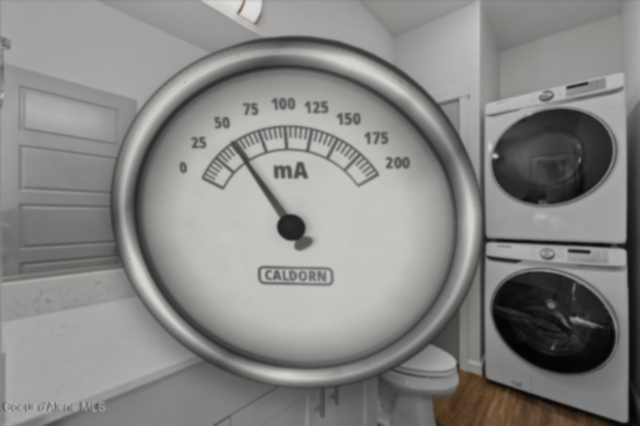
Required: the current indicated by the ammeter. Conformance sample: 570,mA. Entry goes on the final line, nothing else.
50,mA
